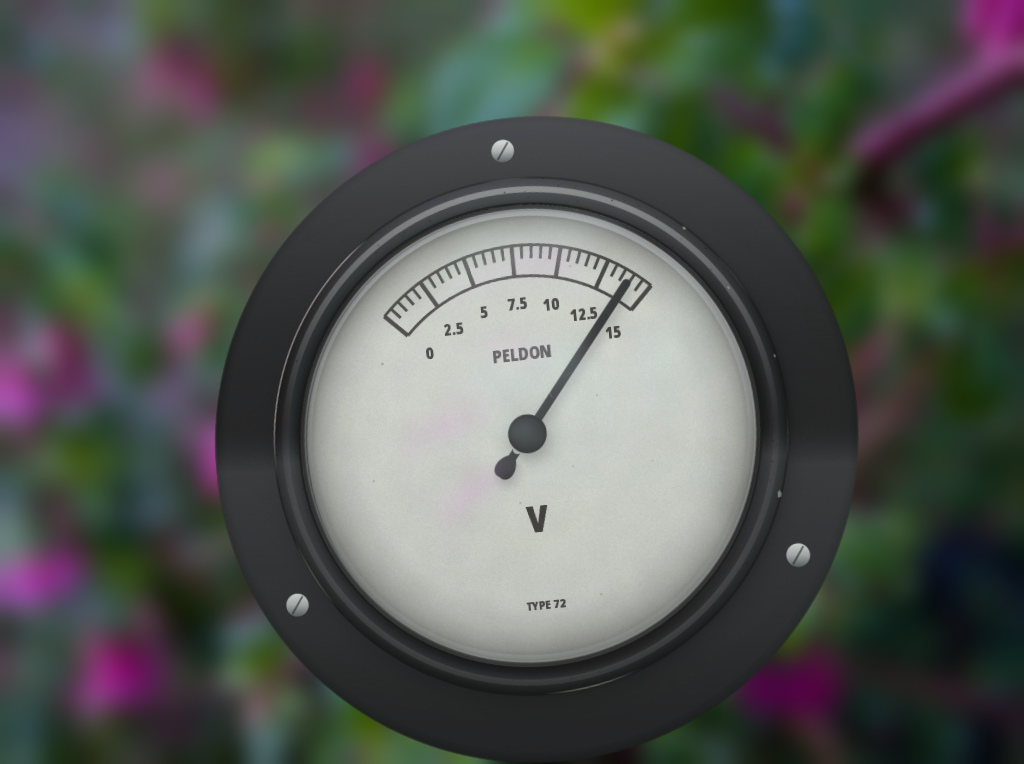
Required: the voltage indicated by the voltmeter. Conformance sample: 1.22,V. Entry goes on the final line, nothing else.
14,V
